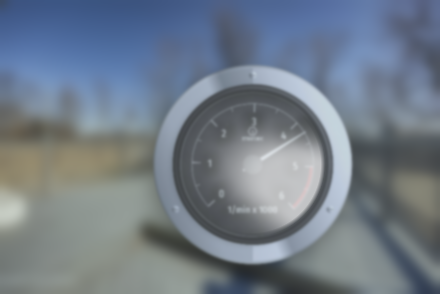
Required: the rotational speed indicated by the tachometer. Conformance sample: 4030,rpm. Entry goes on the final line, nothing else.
4250,rpm
